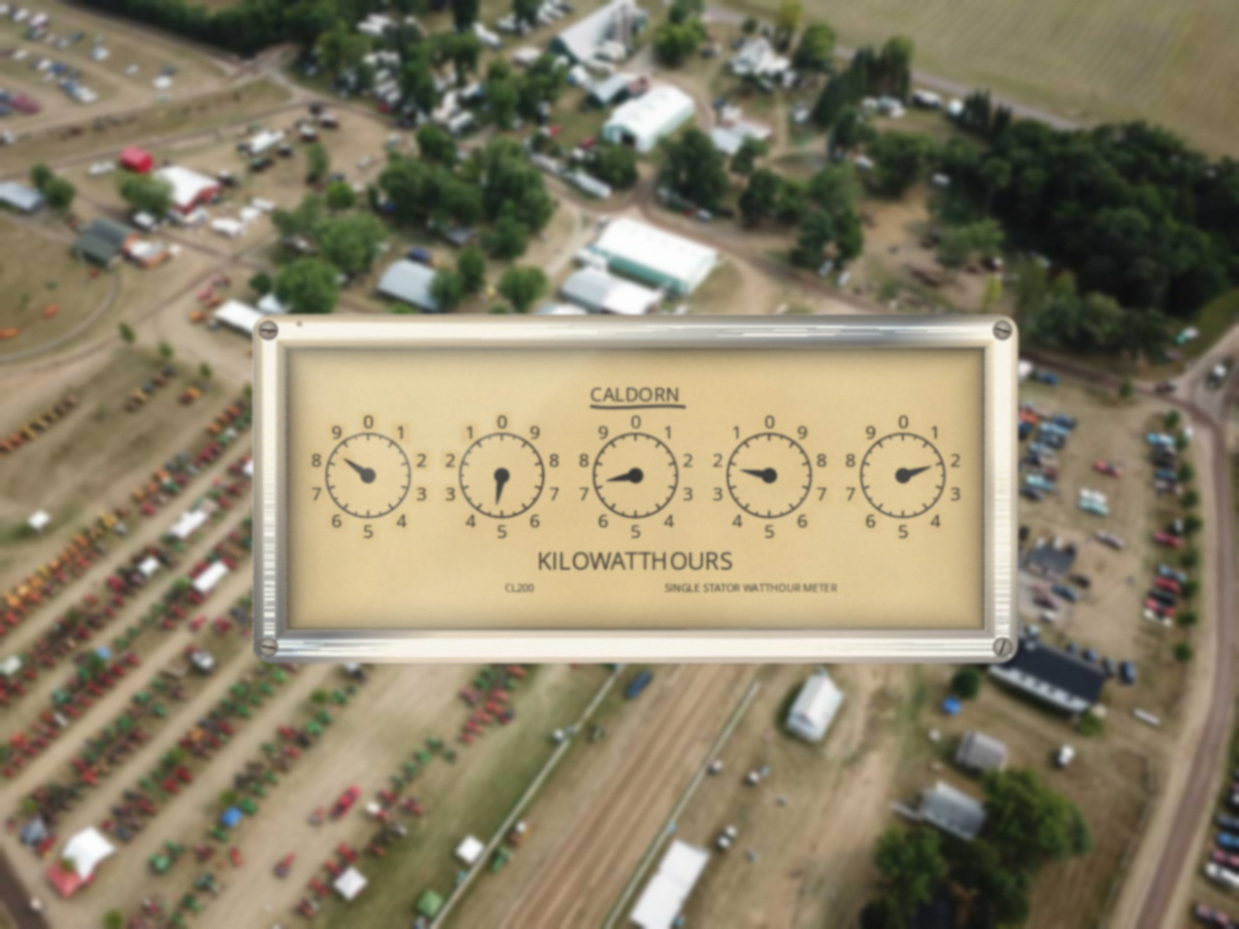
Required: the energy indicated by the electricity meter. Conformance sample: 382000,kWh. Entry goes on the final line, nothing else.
84722,kWh
